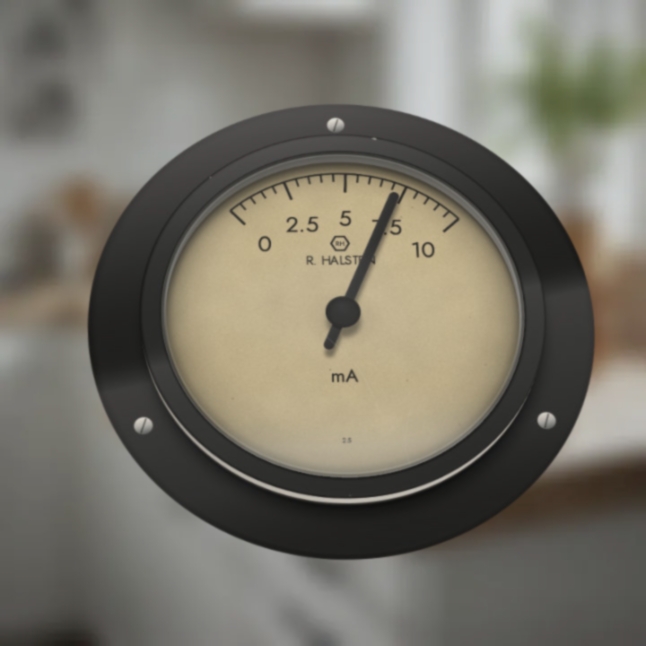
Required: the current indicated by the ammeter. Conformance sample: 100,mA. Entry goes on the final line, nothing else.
7.25,mA
